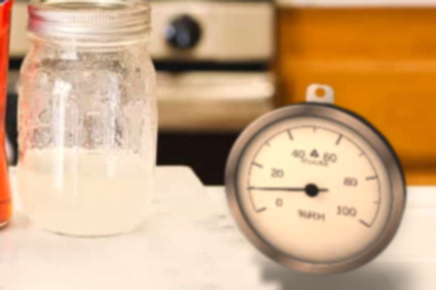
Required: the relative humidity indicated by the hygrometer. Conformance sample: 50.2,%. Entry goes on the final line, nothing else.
10,%
